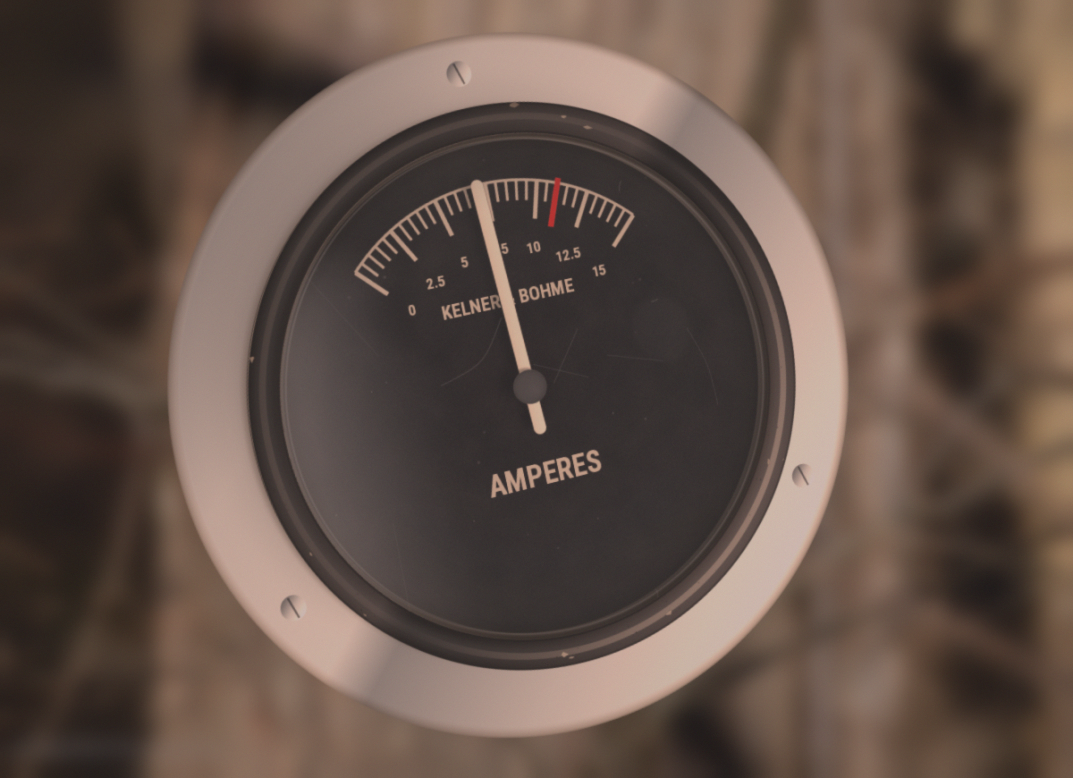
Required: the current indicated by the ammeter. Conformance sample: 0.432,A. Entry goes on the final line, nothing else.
7,A
